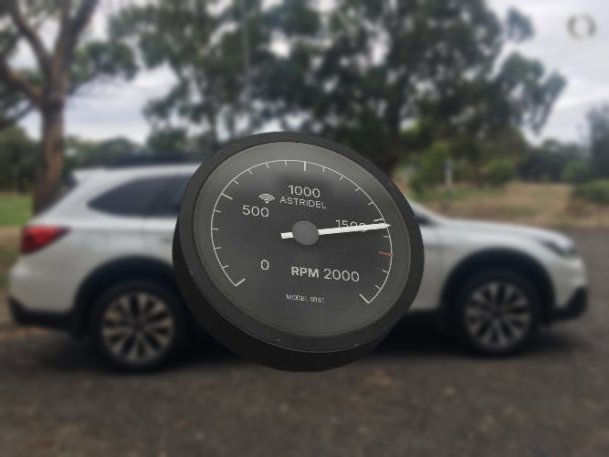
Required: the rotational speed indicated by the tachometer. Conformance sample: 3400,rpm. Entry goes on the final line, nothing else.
1550,rpm
